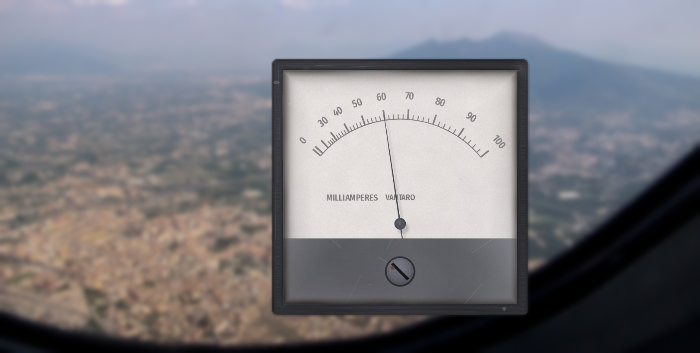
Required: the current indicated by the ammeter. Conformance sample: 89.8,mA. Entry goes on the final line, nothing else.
60,mA
